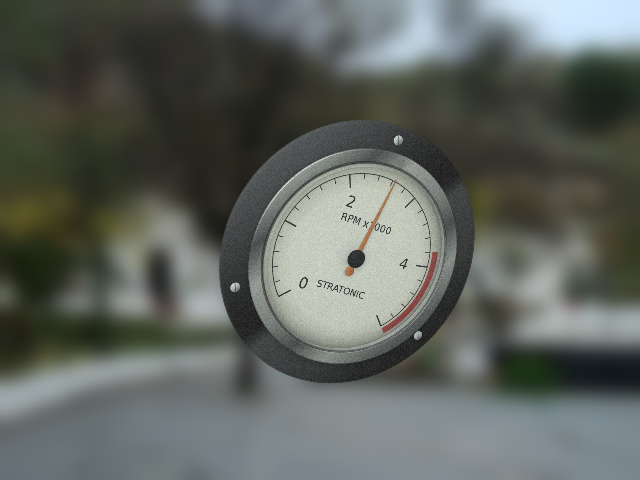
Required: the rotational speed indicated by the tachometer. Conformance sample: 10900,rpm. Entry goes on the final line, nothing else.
2600,rpm
